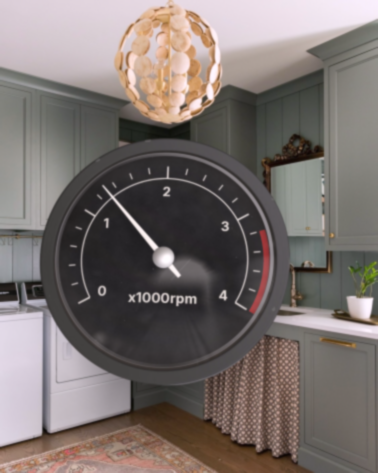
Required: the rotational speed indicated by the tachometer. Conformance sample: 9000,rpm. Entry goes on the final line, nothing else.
1300,rpm
